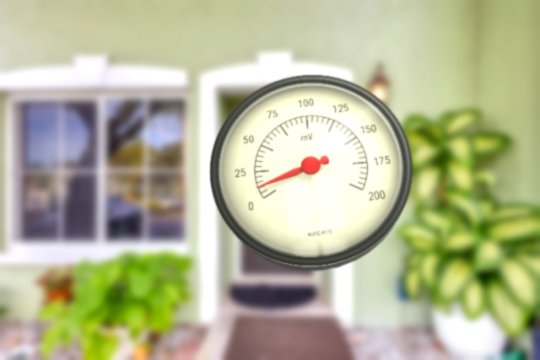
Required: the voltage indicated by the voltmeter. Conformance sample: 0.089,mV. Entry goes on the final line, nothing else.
10,mV
